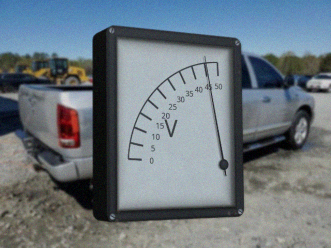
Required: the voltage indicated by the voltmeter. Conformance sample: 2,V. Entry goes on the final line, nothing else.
45,V
